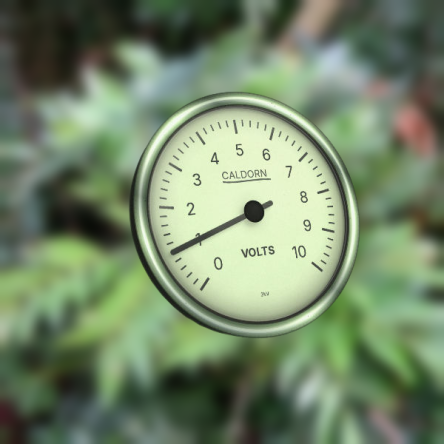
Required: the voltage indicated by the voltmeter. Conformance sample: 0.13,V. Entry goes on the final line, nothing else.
1,V
